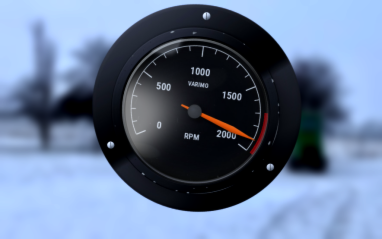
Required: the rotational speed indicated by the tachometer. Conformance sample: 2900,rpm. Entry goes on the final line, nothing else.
1900,rpm
